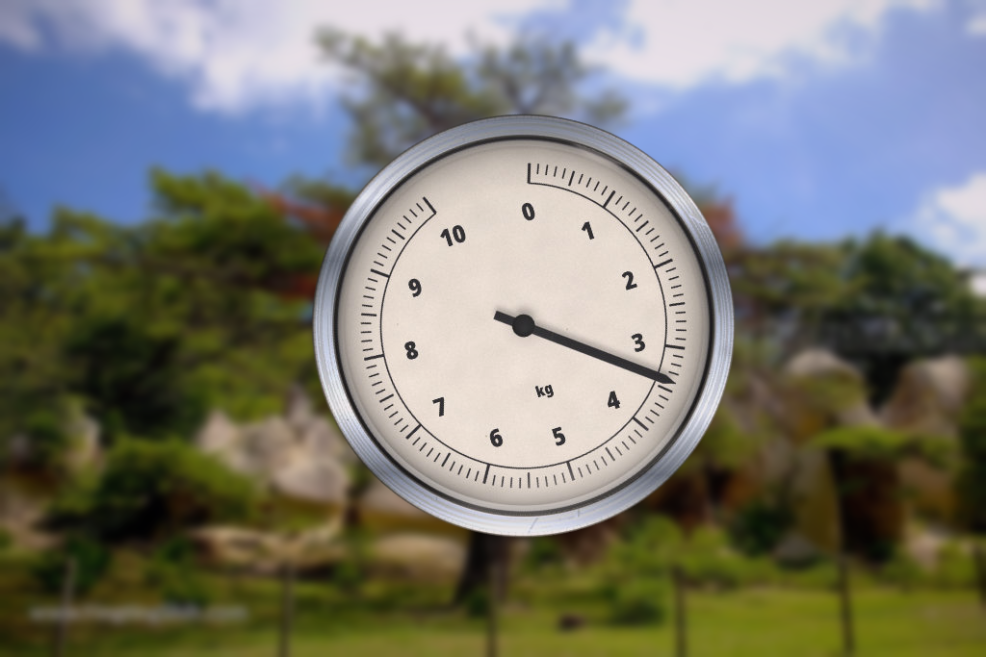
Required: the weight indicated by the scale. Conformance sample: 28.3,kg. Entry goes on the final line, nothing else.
3.4,kg
